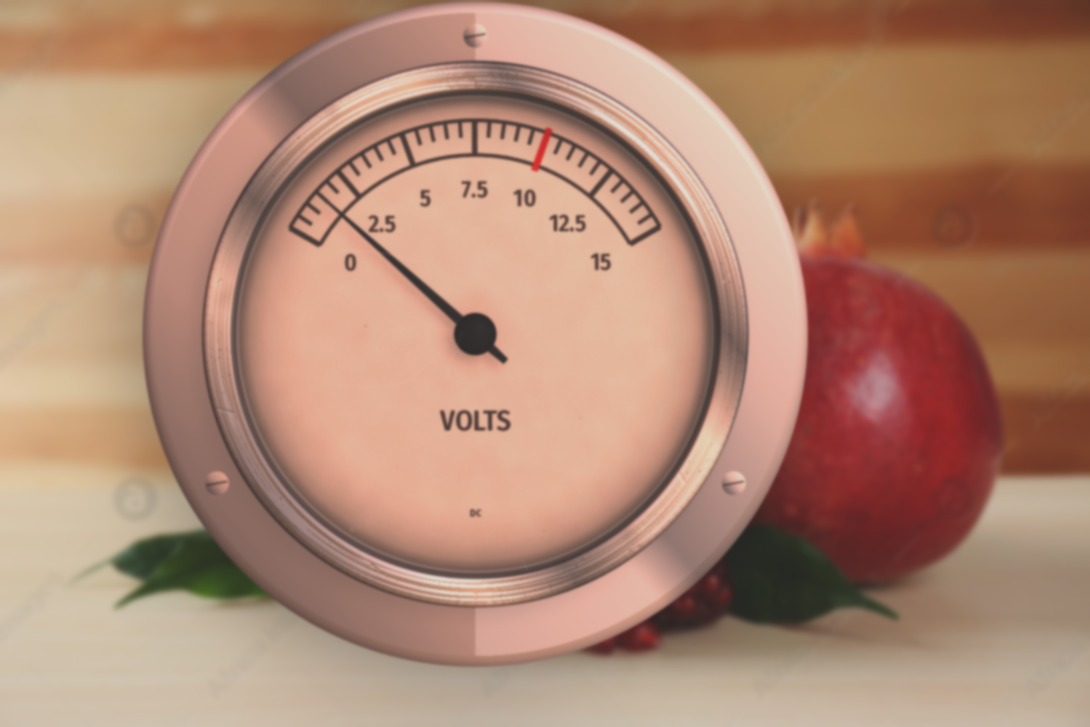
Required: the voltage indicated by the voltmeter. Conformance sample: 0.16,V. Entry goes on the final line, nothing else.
1.5,V
